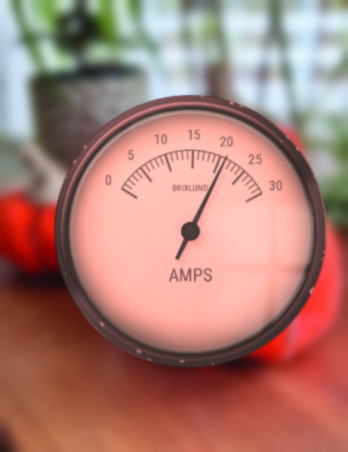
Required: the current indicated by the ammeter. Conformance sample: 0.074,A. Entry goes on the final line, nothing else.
21,A
